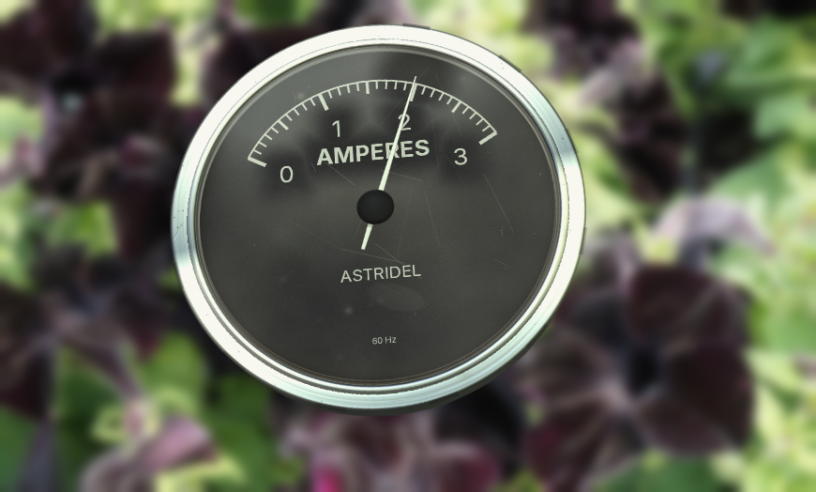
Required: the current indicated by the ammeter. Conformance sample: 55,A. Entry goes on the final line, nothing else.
2,A
